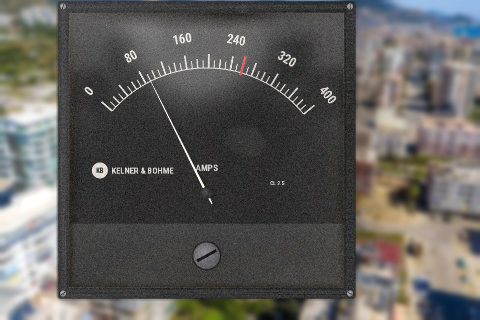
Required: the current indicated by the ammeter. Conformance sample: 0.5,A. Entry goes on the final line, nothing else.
90,A
